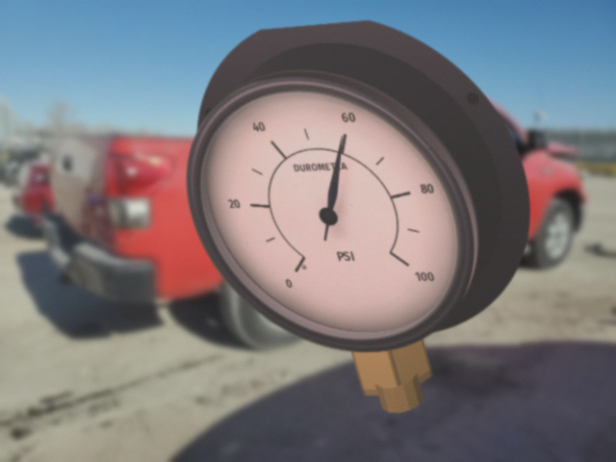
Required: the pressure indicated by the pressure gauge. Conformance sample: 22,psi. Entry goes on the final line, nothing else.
60,psi
